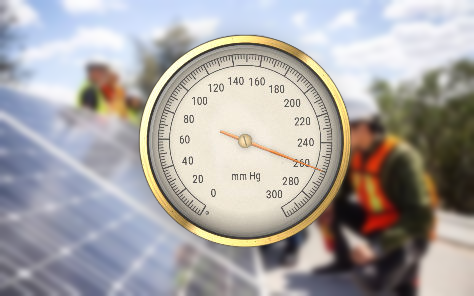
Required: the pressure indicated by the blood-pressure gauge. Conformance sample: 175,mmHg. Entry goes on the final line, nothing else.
260,mmHg
